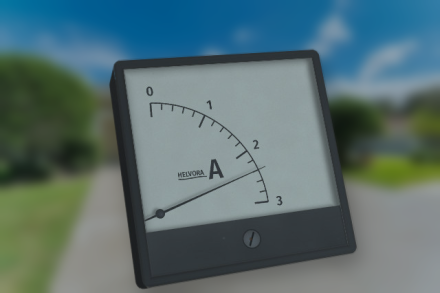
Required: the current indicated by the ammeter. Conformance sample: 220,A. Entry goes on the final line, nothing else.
2.4,A
